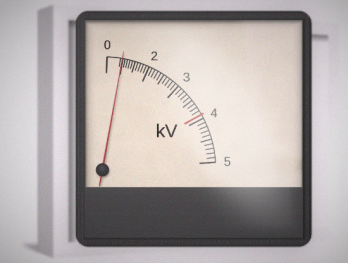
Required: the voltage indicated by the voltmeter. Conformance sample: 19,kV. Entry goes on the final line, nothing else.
1,kV
